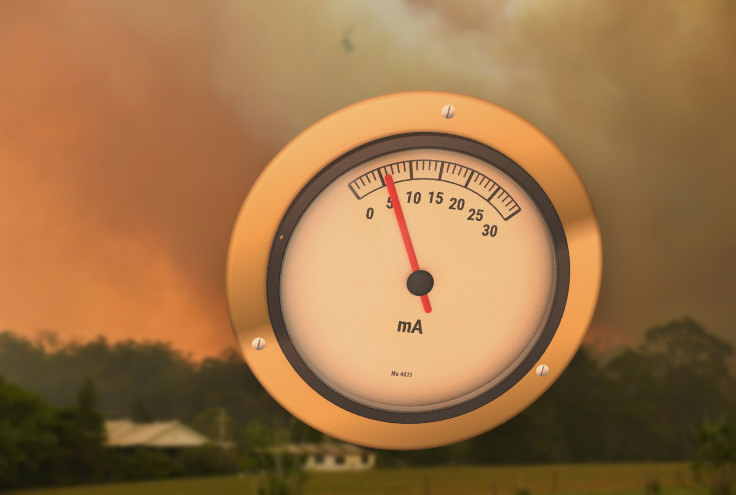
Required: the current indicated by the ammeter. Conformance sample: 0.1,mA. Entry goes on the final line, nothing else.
6,mA
